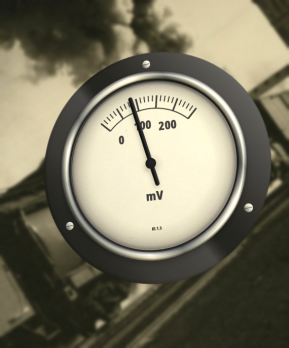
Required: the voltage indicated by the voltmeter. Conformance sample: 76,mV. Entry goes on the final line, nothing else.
90,mV
